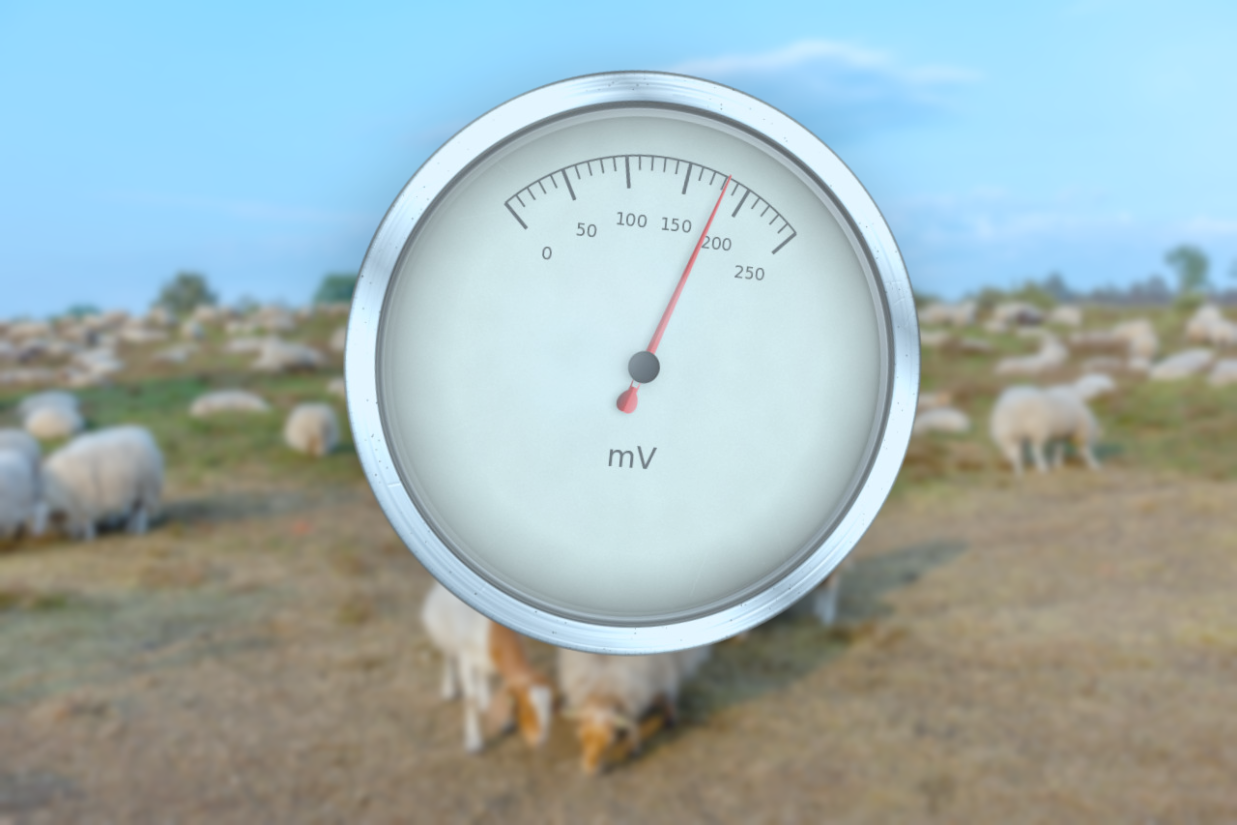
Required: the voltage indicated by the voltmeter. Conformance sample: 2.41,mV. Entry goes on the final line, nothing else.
180,mV
